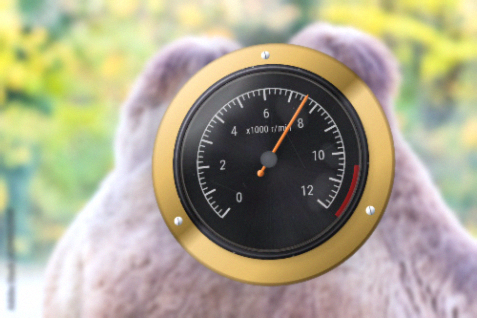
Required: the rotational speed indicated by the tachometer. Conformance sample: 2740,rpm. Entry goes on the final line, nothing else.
7600,rpm
